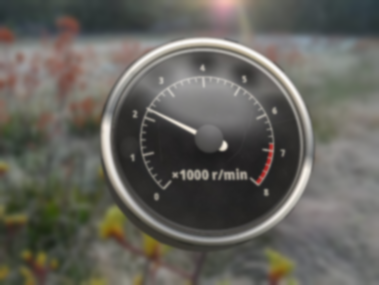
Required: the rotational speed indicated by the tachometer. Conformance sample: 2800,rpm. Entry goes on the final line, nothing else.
2200,rpm
